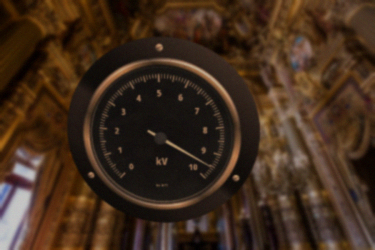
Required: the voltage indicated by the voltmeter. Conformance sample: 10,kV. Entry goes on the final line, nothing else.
9.5,kV
